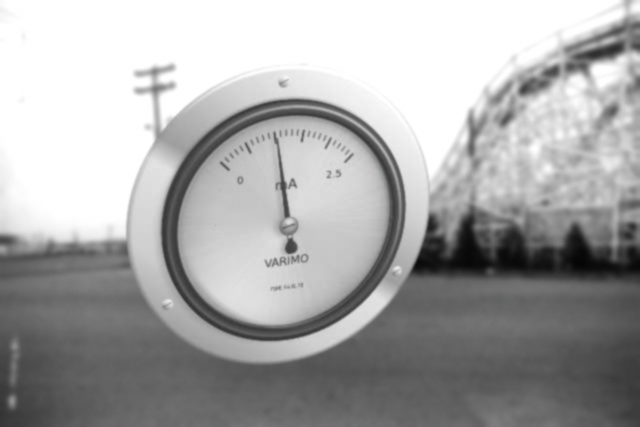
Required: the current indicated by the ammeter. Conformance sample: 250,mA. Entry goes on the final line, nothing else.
1,mA
